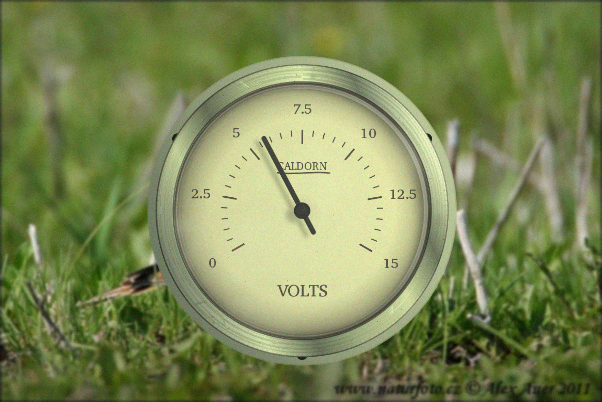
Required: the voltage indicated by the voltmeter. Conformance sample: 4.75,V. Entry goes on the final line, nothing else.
5.75,V
